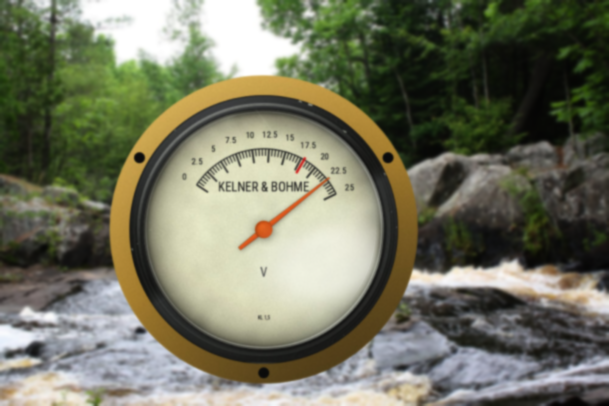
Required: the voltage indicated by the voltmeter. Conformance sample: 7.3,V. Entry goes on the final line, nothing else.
22.5,V
